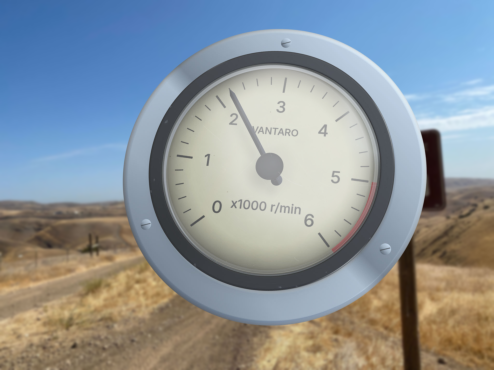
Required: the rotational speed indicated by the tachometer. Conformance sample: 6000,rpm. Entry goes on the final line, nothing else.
2200,rpm
